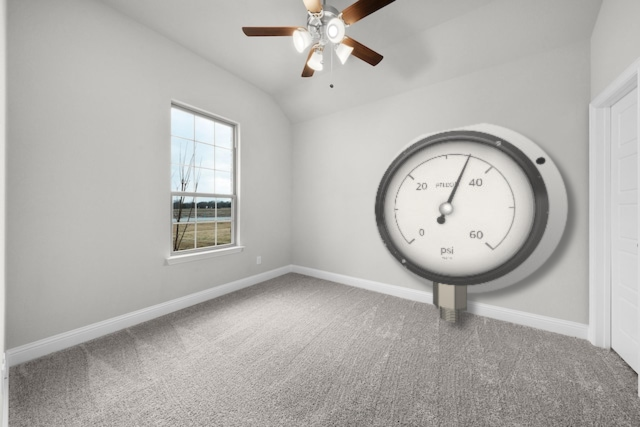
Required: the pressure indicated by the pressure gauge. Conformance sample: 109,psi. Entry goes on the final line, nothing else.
35,psi
